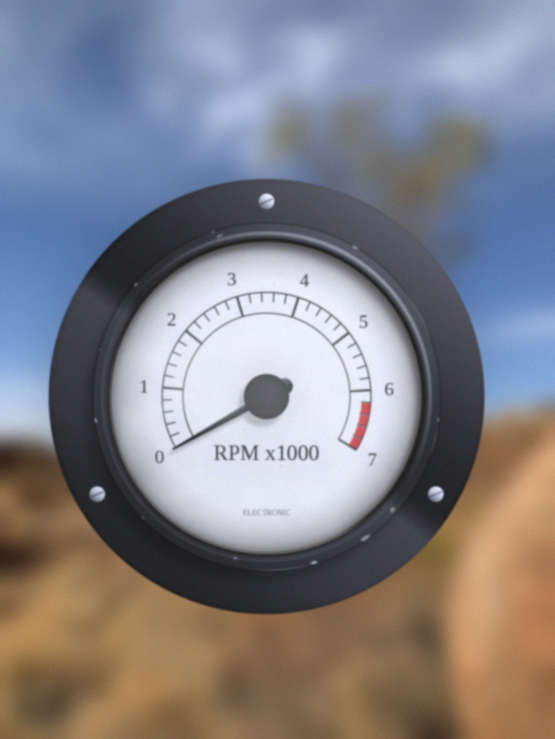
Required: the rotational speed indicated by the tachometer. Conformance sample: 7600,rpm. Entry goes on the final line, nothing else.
0,rpm
